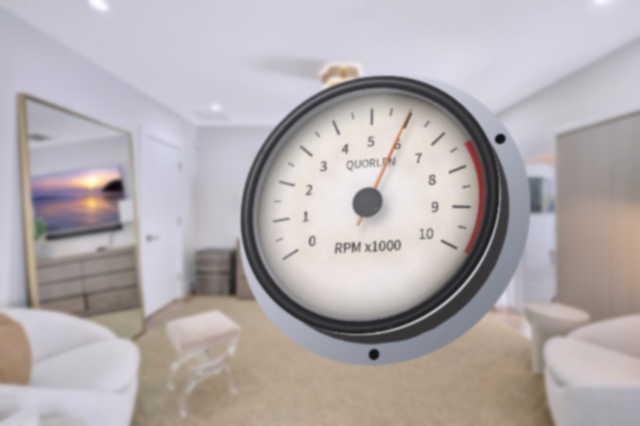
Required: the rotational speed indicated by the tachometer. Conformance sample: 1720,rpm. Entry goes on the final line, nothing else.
6000,rpm
